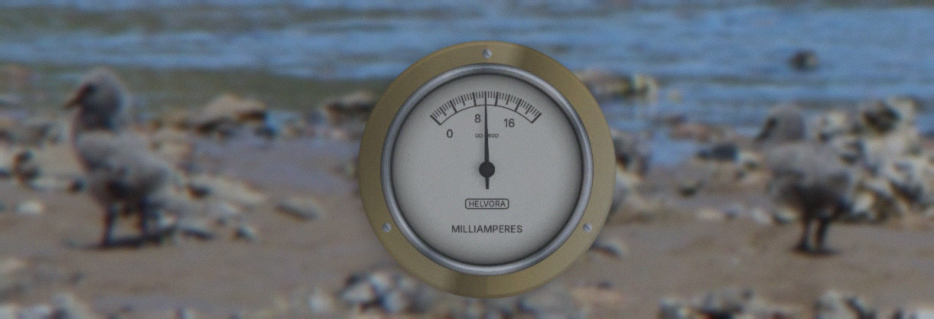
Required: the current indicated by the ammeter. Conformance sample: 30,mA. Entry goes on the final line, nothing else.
10,mA
